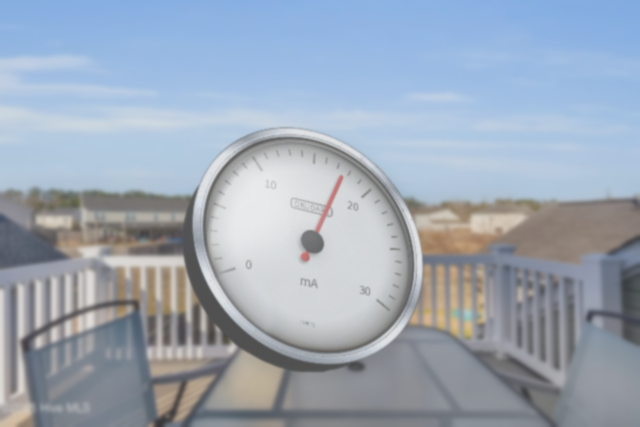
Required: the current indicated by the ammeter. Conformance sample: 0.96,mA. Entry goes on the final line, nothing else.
17.5,mA
